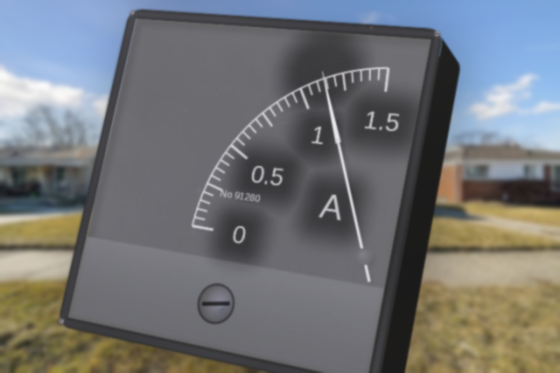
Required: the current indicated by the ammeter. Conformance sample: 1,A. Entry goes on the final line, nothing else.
1.15,A
